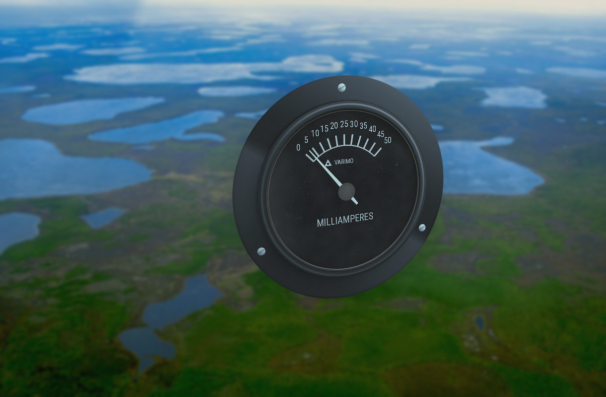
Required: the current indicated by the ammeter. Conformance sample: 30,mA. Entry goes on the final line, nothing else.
2.5,mA
